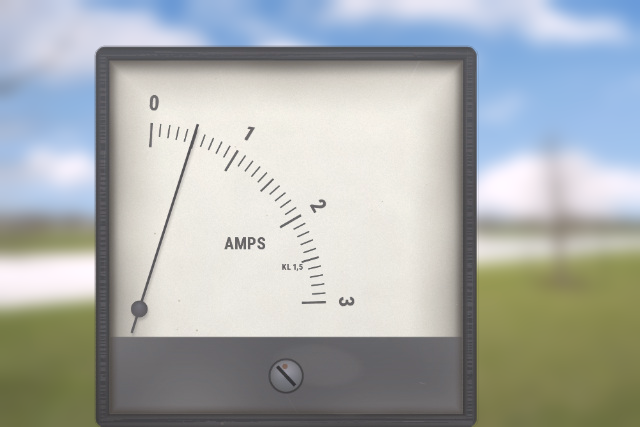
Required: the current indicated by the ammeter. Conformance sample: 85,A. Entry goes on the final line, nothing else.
0.5,A
